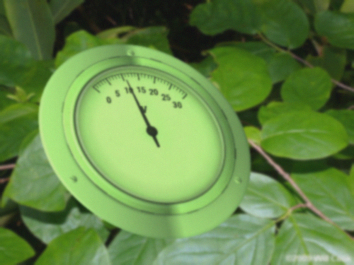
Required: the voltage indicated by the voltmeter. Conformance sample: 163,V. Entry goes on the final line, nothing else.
10,V
